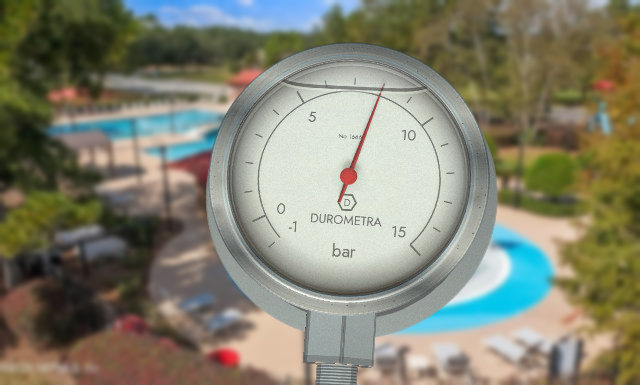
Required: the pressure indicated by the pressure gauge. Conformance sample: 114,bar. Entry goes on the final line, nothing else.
8,bar
